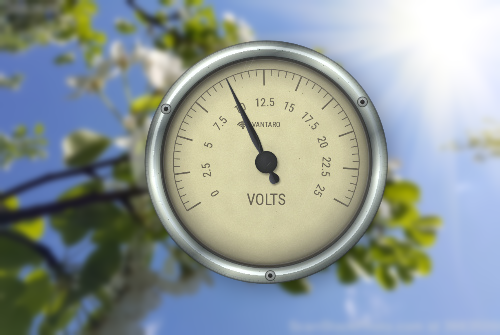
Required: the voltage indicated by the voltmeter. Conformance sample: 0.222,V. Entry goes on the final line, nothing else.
10,V
